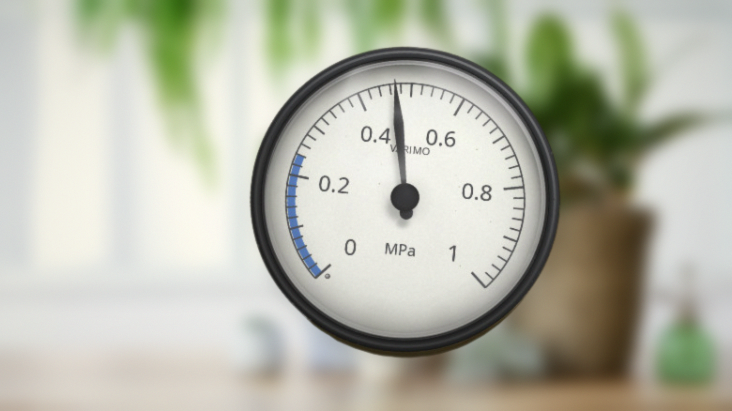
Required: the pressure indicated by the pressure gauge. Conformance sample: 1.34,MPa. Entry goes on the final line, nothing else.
0.47,MPa
